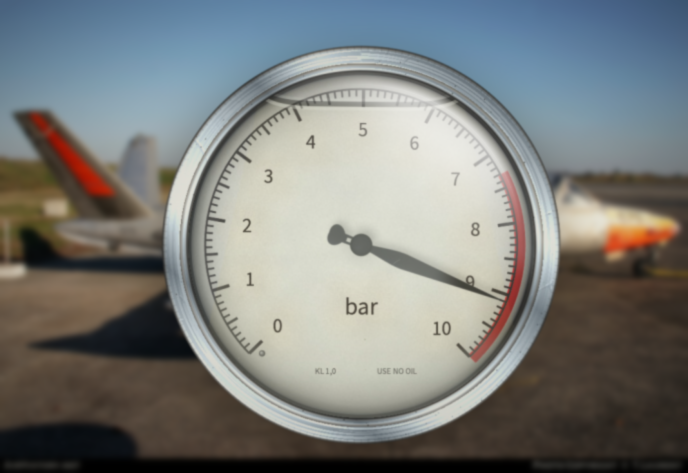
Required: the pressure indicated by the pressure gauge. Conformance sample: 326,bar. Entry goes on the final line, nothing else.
9.1,bar
